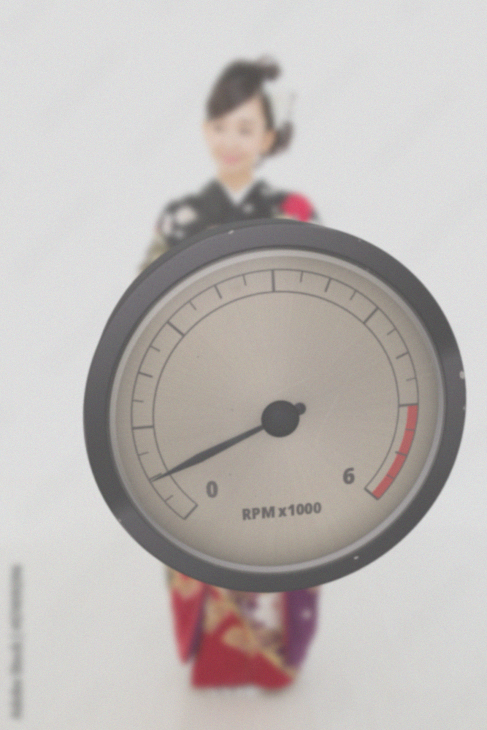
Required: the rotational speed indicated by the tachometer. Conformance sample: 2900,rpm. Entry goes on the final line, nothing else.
500,rpm
